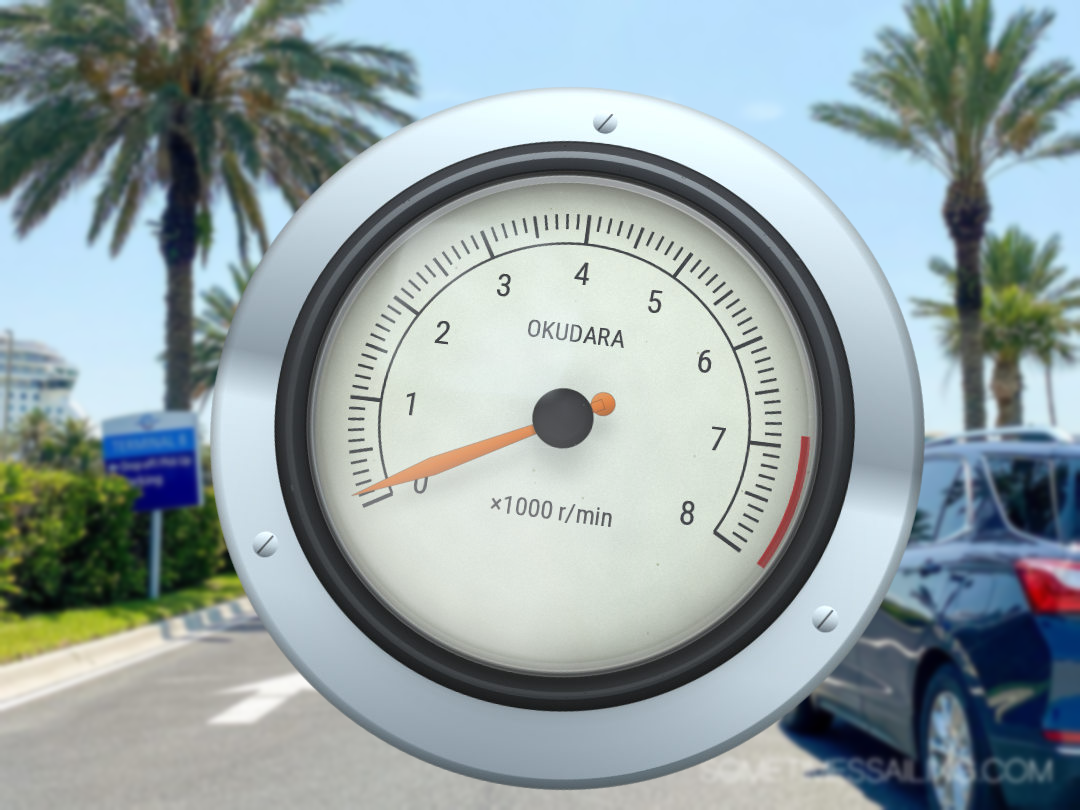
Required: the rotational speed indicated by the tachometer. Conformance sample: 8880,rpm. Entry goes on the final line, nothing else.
100,rpm
